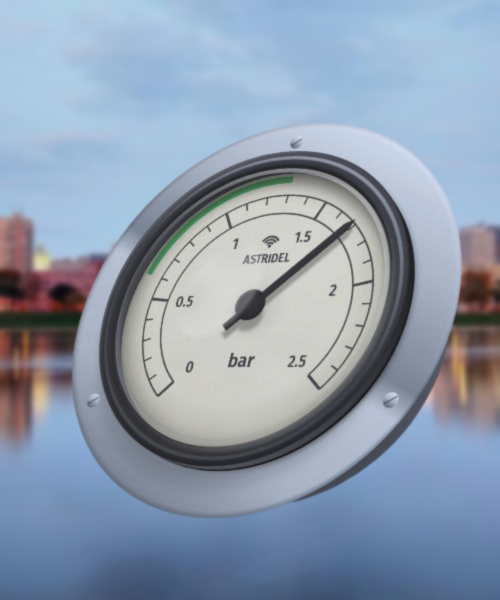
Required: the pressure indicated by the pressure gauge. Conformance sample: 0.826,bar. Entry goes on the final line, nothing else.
1.7,bar
